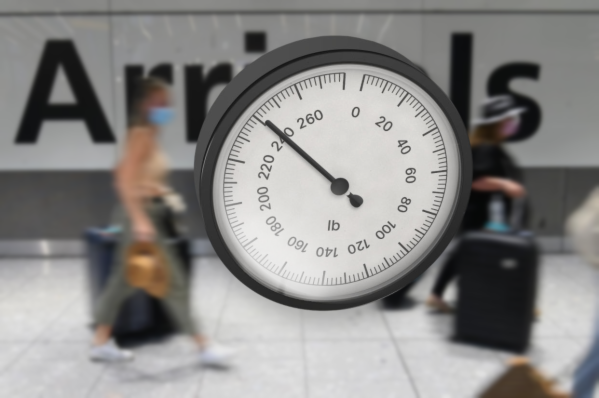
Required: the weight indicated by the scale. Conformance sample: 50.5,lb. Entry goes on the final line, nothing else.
242,lb
